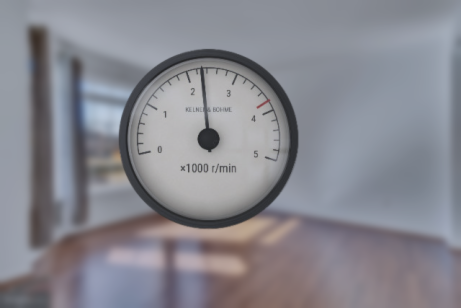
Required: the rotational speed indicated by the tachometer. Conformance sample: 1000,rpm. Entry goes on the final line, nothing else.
2300,rpm
